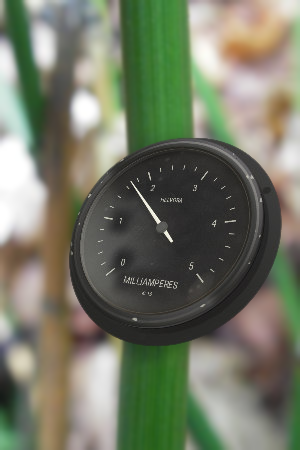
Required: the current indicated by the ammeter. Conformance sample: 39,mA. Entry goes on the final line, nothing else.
1.7,mA
